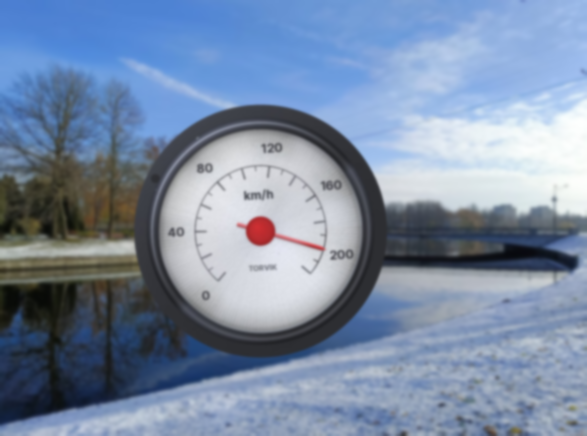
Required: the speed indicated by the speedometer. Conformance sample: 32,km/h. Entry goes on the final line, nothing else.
200,km/h
